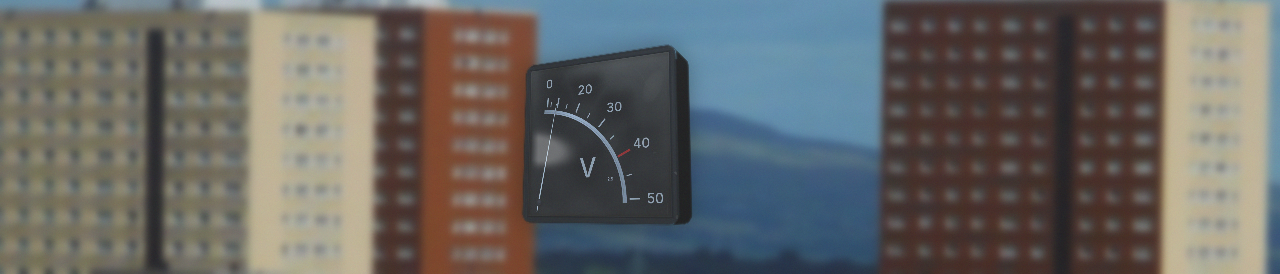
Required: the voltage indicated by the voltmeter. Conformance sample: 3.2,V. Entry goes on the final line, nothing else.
10,V
